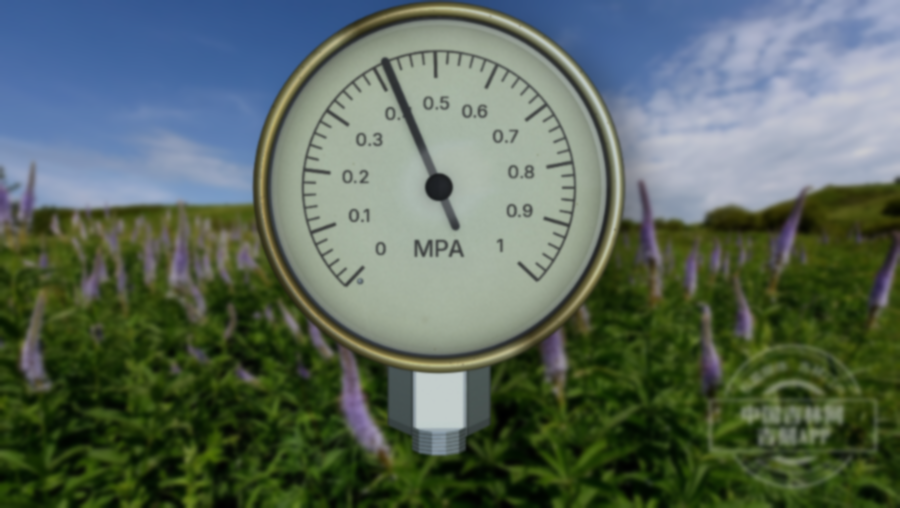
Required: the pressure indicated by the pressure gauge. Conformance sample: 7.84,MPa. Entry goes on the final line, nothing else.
0.42,MPa
